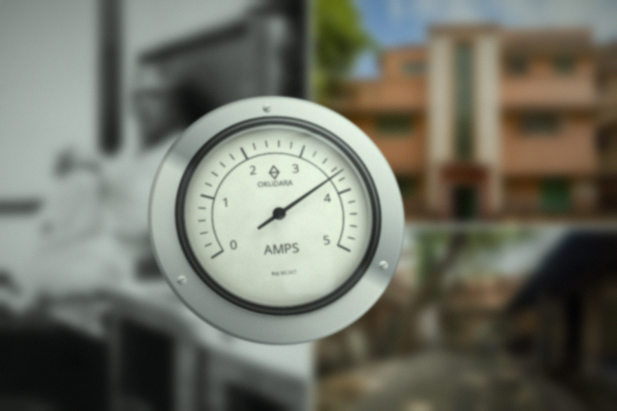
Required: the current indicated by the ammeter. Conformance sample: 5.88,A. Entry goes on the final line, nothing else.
3.7,A
